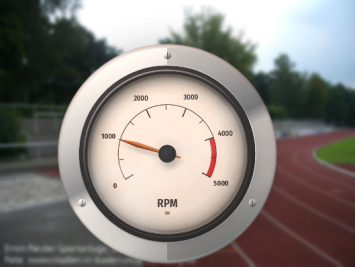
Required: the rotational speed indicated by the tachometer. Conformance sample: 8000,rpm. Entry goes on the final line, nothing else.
1000,rpm
